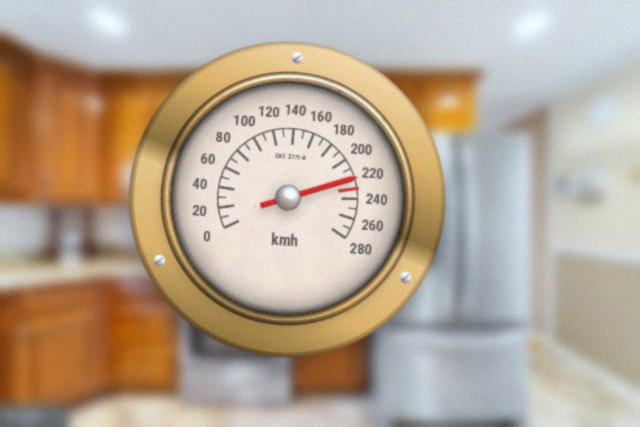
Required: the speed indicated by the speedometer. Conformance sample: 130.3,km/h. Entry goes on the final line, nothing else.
220,km/h
